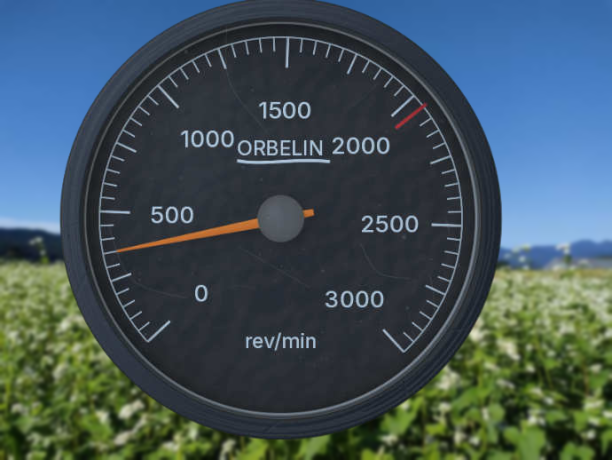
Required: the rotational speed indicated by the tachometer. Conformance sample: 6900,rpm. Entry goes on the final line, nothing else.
350,rpm
